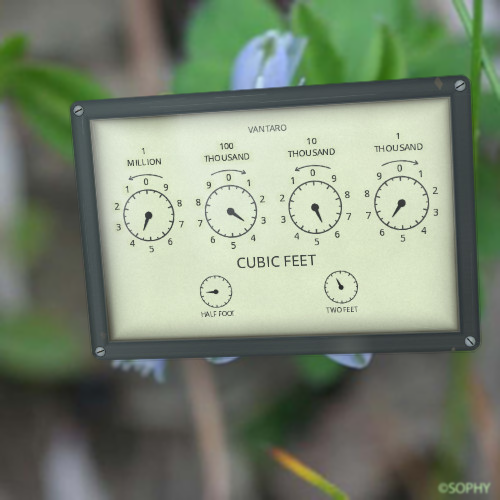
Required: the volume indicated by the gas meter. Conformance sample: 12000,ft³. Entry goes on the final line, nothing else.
435600,ft³
